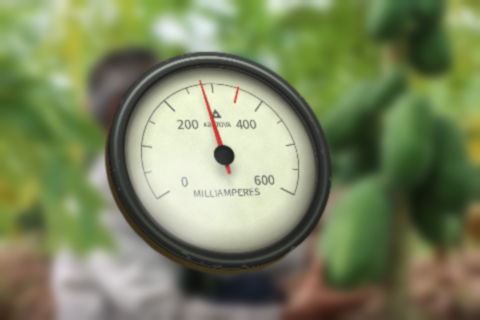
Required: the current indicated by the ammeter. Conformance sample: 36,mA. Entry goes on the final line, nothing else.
275,mA
